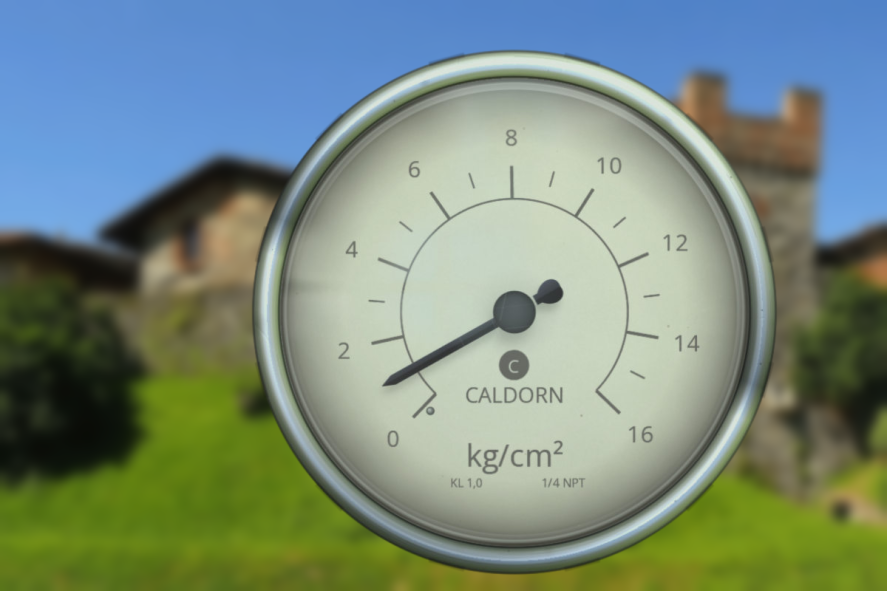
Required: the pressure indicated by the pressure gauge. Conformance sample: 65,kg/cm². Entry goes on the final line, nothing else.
1,kg/cm²
